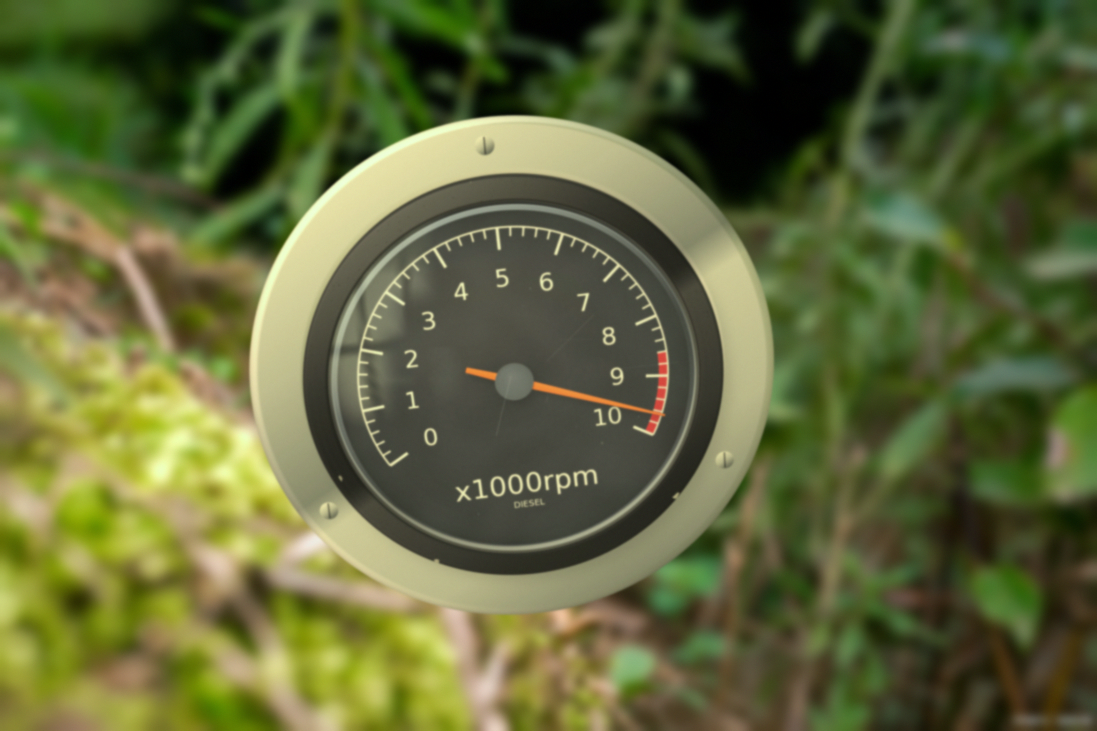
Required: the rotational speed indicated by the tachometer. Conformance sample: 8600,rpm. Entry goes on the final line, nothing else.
9600,rpm
